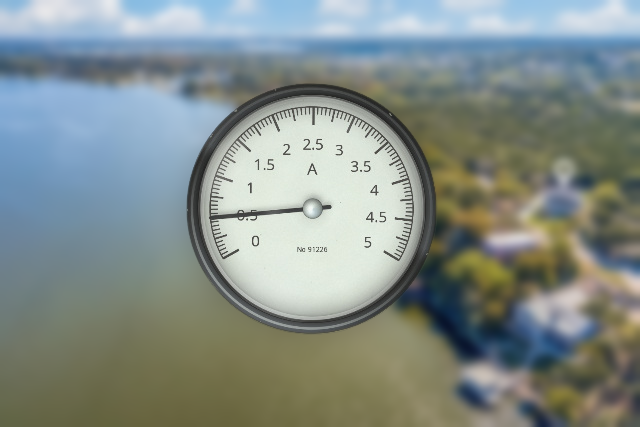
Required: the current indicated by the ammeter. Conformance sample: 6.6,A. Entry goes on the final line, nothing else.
0.5,A
